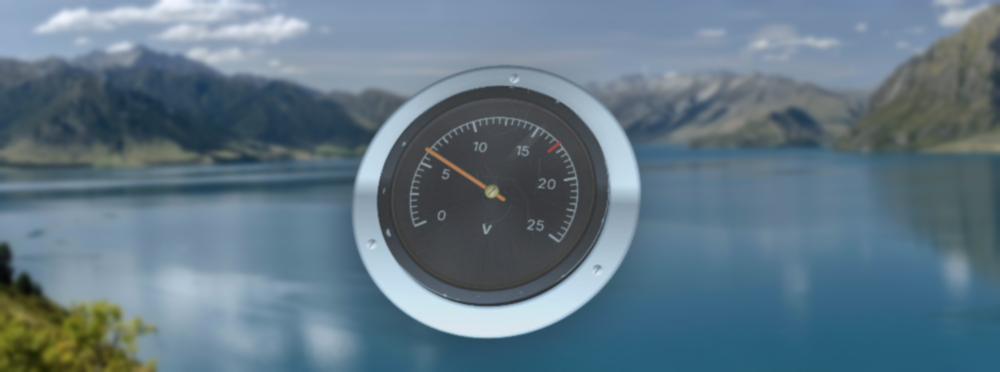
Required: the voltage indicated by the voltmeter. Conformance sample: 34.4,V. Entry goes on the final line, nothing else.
6,V
